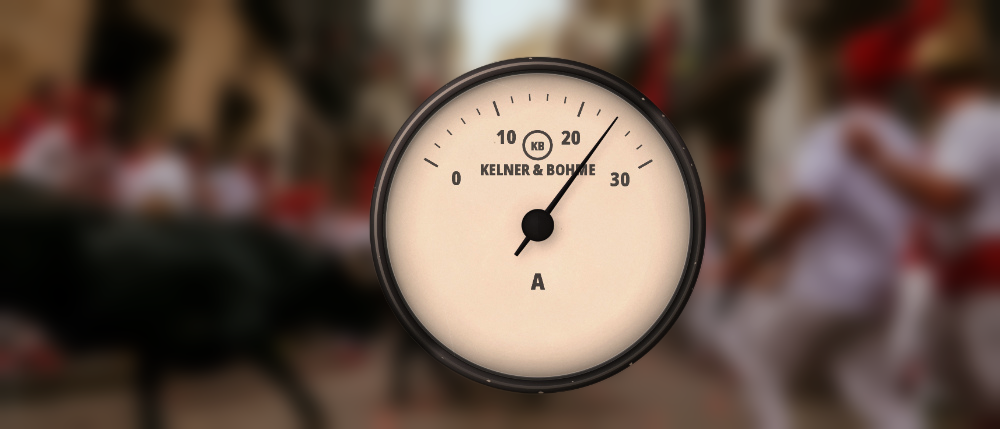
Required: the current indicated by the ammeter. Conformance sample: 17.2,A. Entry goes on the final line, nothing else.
24,A
